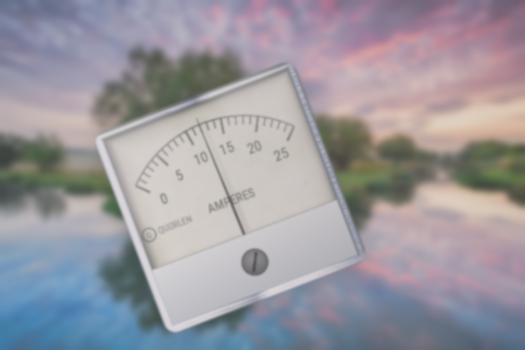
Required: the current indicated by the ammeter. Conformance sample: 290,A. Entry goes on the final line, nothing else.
12,A
